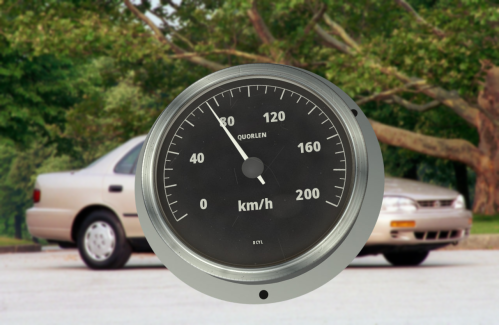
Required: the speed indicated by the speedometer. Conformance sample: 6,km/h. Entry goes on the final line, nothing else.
75,km/h
